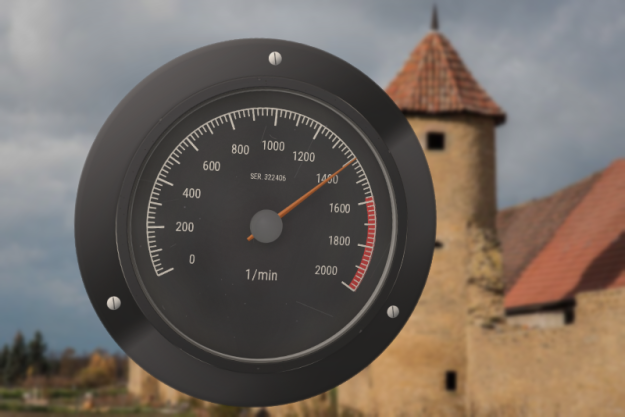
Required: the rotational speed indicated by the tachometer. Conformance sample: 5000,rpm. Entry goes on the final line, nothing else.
1400,rpm
